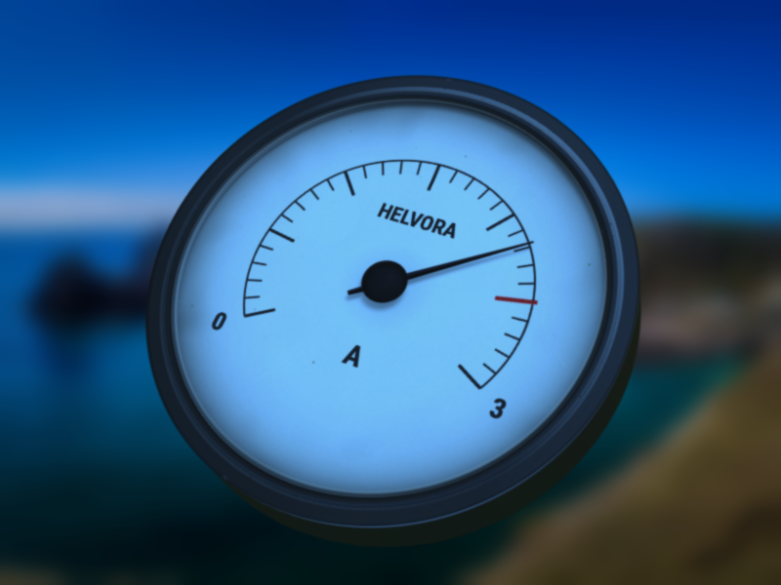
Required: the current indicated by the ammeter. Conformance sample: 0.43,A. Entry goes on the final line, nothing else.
2.2,A
